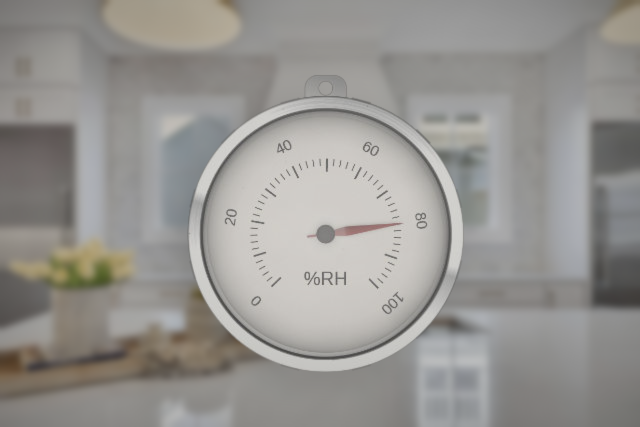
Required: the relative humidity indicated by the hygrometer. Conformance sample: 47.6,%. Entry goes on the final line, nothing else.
80,%
